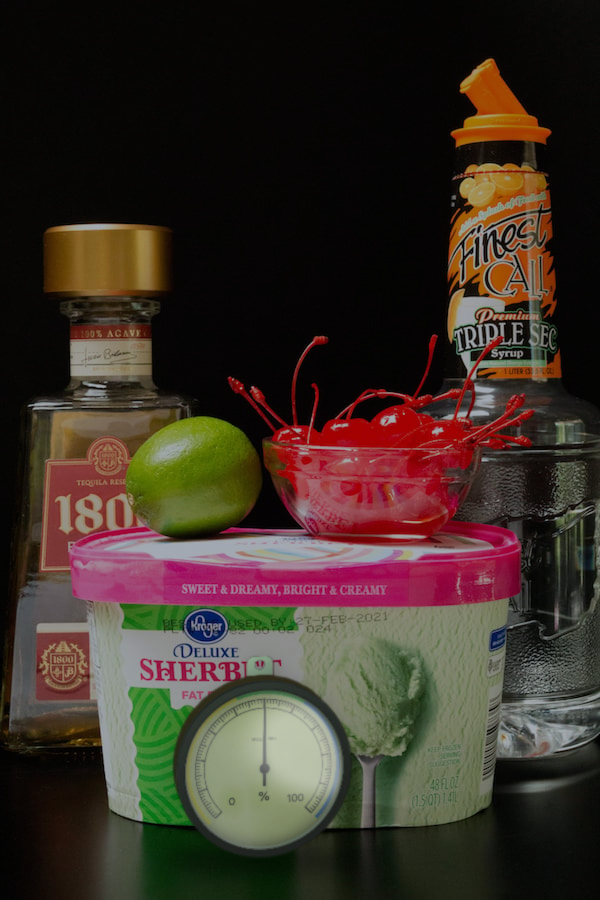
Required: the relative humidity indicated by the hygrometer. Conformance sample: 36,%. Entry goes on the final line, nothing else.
50,%
